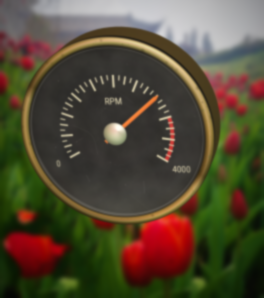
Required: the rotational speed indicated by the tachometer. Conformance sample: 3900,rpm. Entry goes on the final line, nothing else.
2800,rpm
